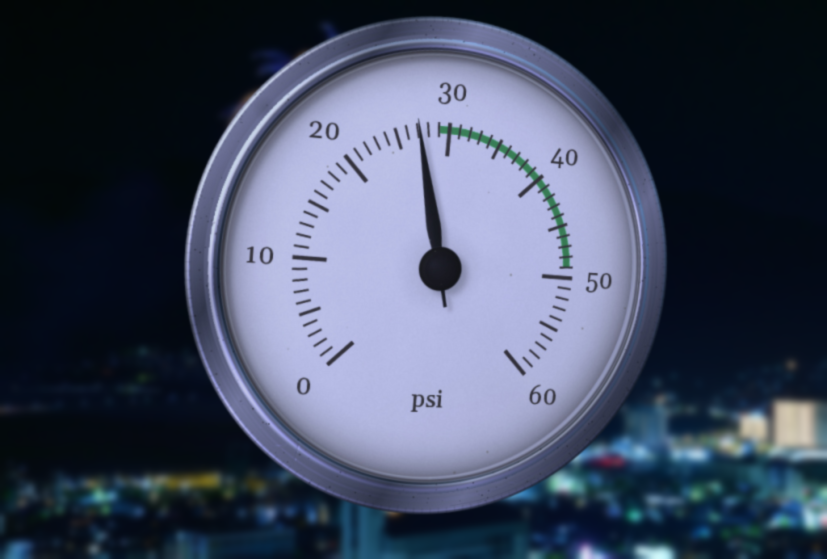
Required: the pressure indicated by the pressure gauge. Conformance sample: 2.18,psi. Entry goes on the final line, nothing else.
27,psi
